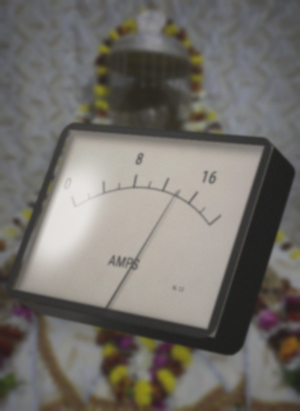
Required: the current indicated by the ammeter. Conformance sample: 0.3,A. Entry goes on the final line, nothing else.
14,A
